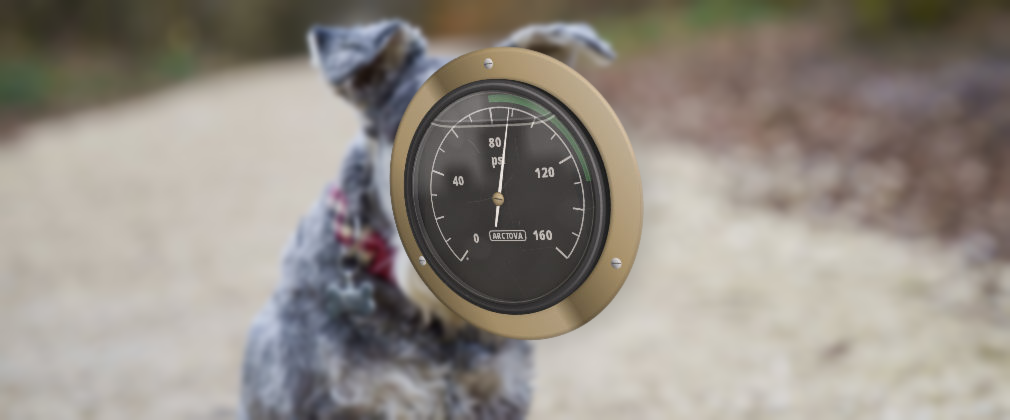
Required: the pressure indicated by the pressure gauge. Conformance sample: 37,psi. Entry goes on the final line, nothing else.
90,psi
